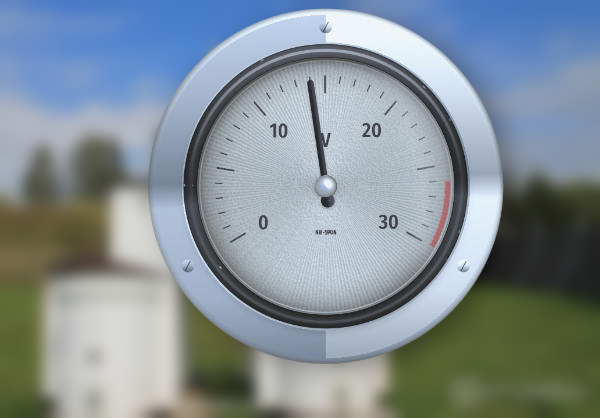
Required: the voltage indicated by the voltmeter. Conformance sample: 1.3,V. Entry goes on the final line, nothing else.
14,V
